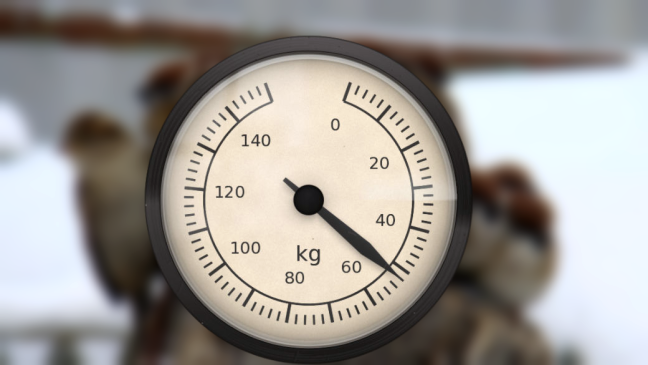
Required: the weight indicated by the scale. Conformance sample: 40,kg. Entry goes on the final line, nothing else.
52,kg
